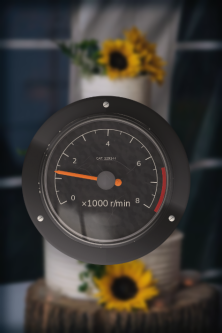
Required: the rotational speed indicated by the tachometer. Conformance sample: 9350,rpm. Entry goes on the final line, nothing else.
1250,rpm
